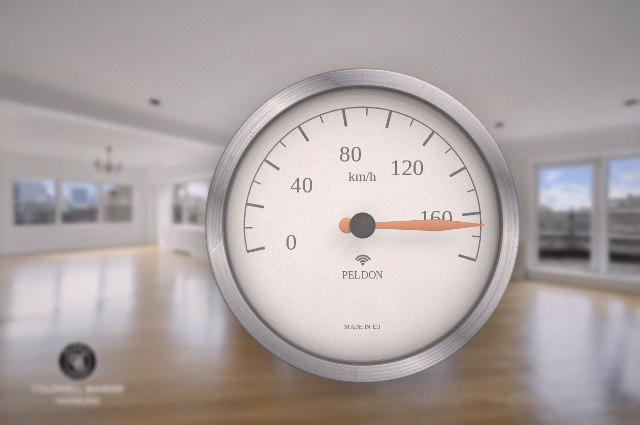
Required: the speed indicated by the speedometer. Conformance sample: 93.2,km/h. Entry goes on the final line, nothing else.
165,km/h
